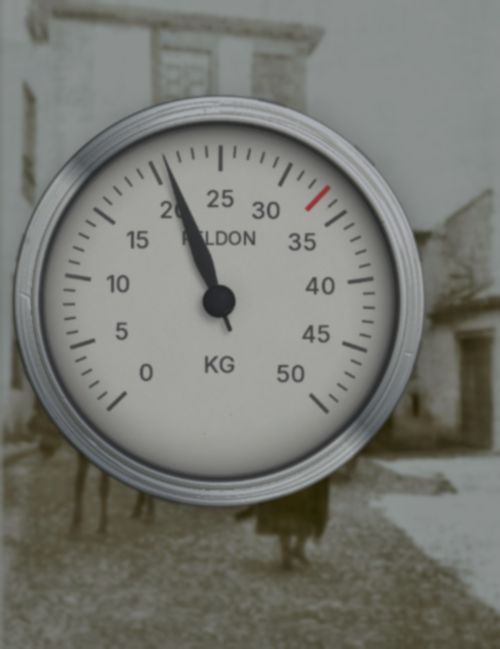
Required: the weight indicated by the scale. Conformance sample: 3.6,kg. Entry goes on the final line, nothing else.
21,kg
